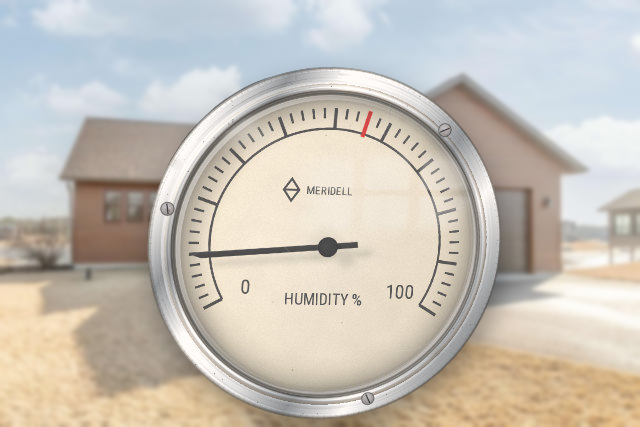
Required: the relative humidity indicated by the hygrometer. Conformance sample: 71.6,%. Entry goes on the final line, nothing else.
10,%
